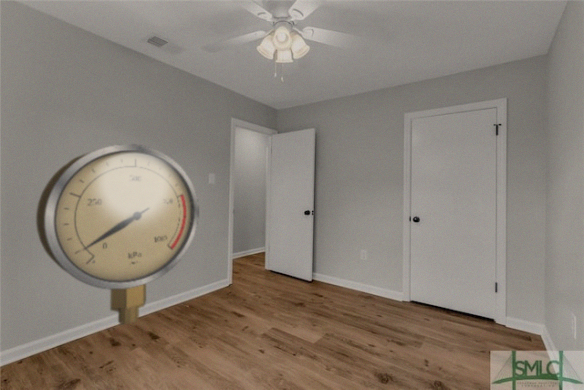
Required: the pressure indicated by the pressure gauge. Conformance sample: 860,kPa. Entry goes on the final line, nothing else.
50,kPa
